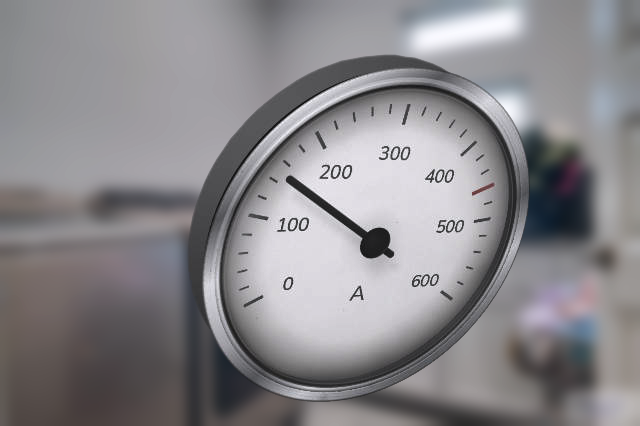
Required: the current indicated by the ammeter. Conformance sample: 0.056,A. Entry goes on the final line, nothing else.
150,A
